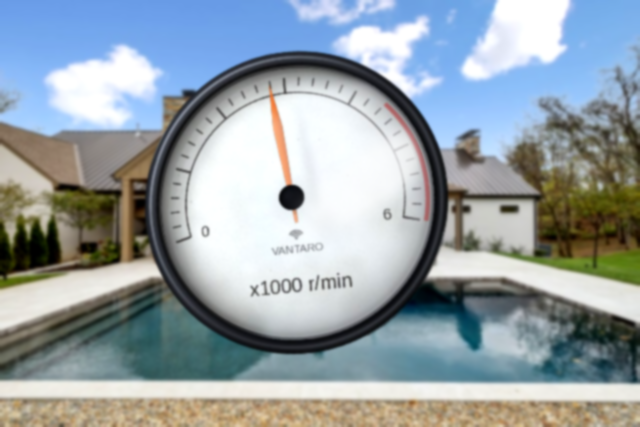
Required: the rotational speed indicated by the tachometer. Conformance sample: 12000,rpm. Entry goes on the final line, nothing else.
2800,rpm
